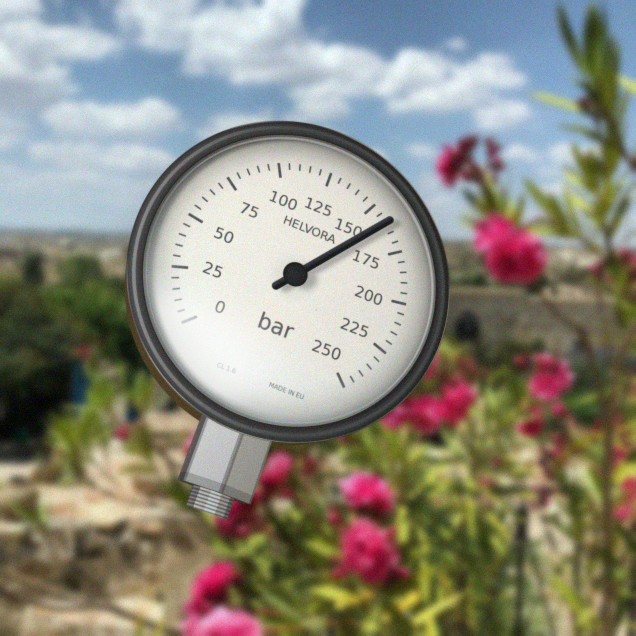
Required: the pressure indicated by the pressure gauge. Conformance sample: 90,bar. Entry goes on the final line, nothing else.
160,bar
